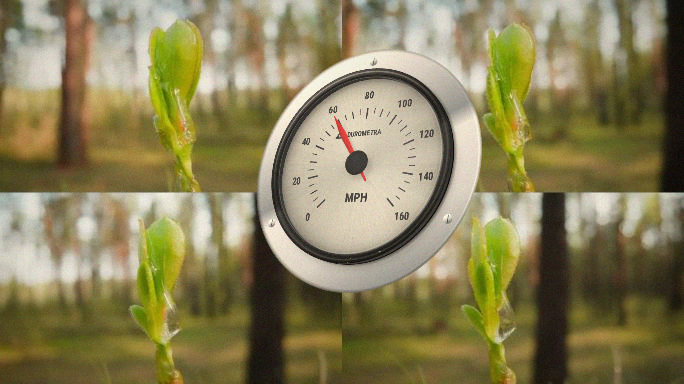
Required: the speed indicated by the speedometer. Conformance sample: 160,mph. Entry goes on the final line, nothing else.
60,mph
